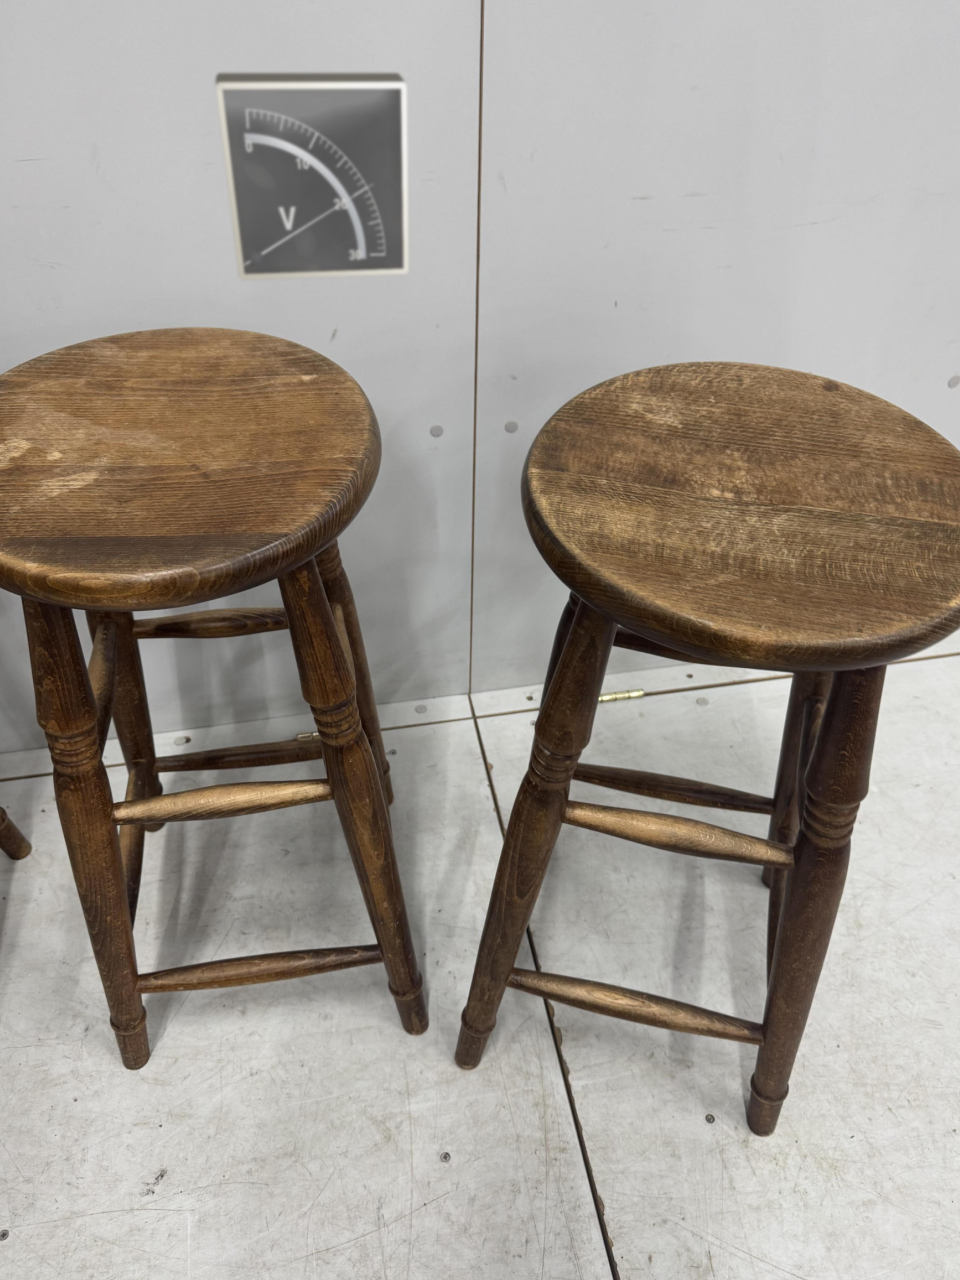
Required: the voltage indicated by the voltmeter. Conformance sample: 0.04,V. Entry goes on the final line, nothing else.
20,V
